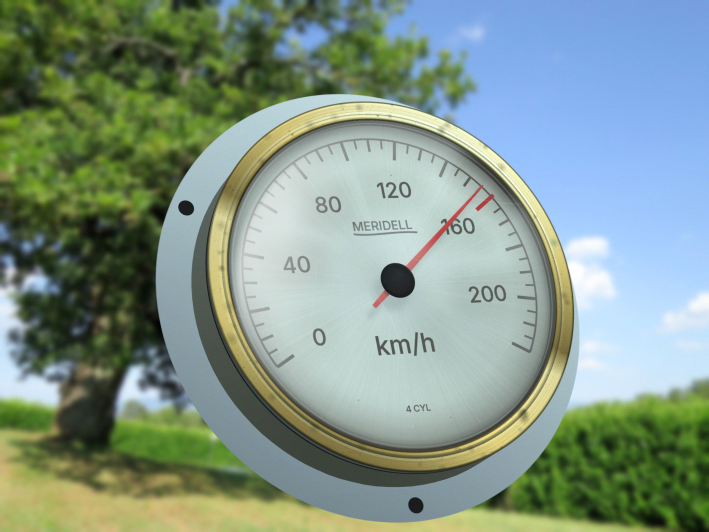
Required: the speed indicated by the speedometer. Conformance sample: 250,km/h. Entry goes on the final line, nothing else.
155,km/h
